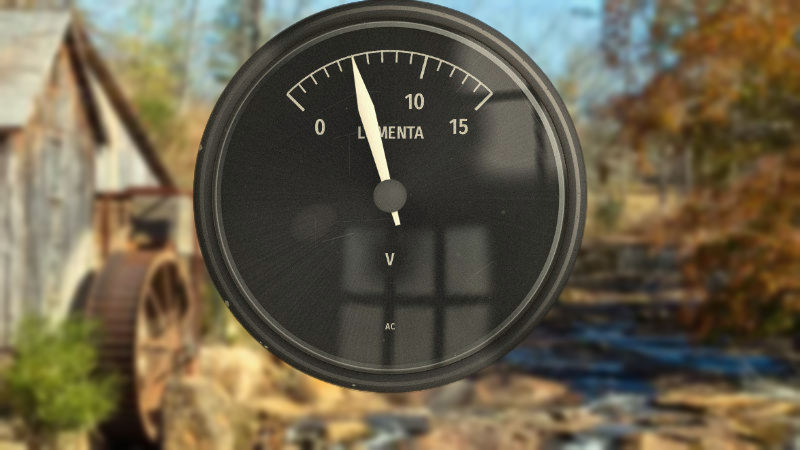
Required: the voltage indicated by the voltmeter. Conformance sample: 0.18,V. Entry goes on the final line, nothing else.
5,V
